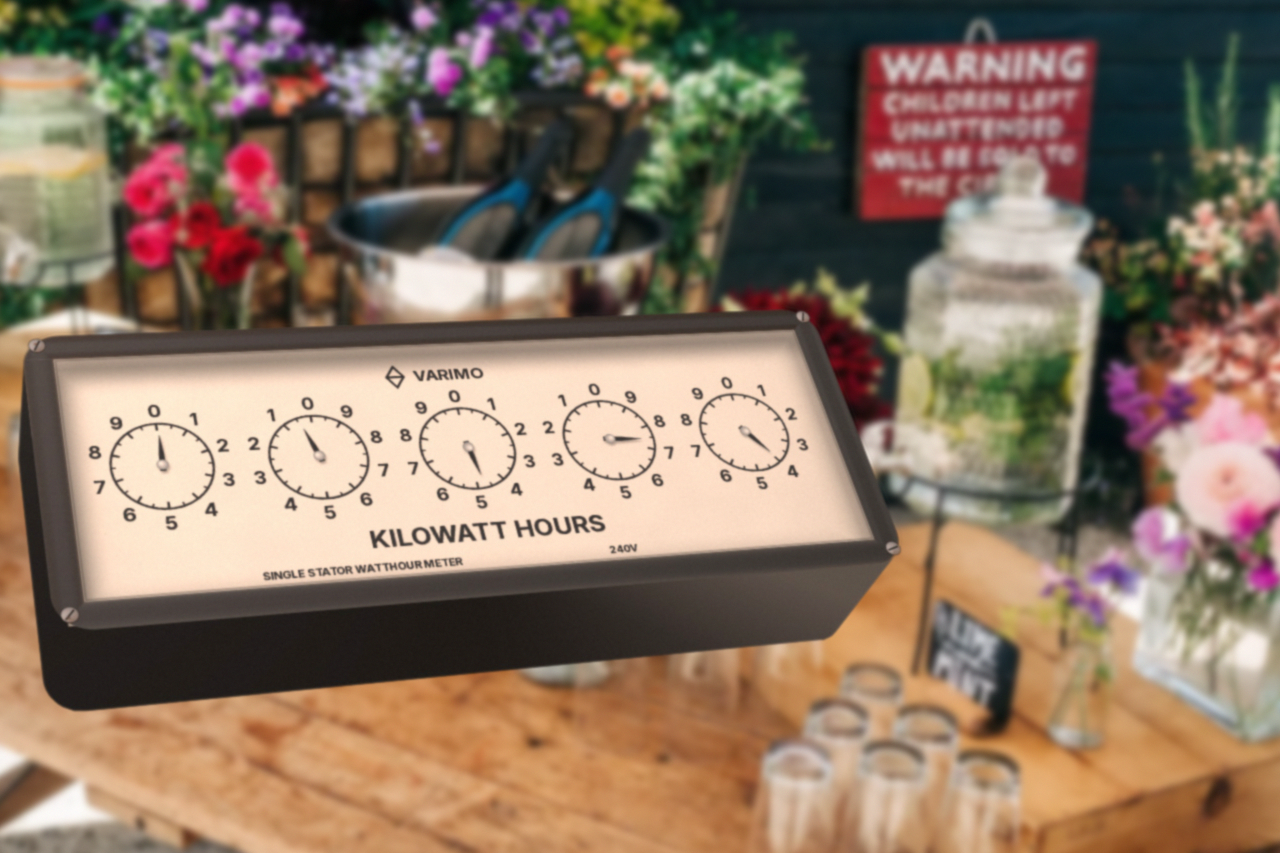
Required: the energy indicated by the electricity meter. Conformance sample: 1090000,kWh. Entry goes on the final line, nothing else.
474,kWh
